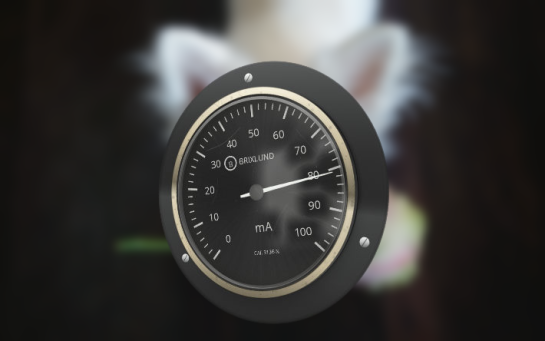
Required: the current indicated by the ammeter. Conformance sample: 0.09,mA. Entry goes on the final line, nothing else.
81,mA
